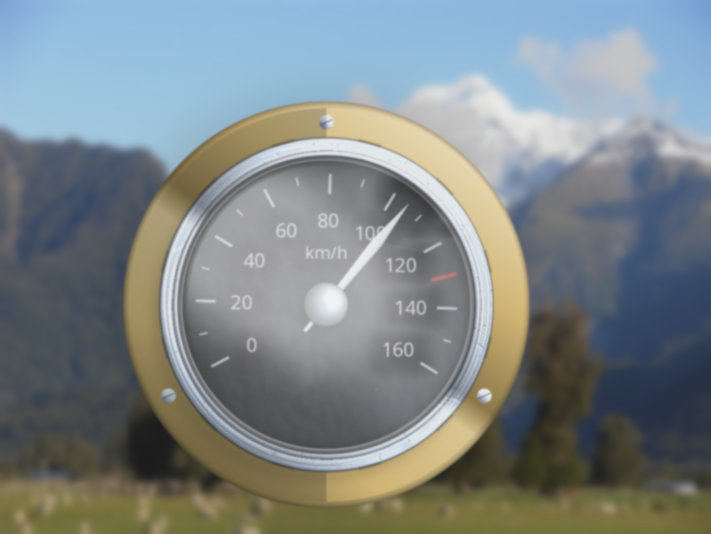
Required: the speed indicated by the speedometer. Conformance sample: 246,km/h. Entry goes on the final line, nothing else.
105,km/h
